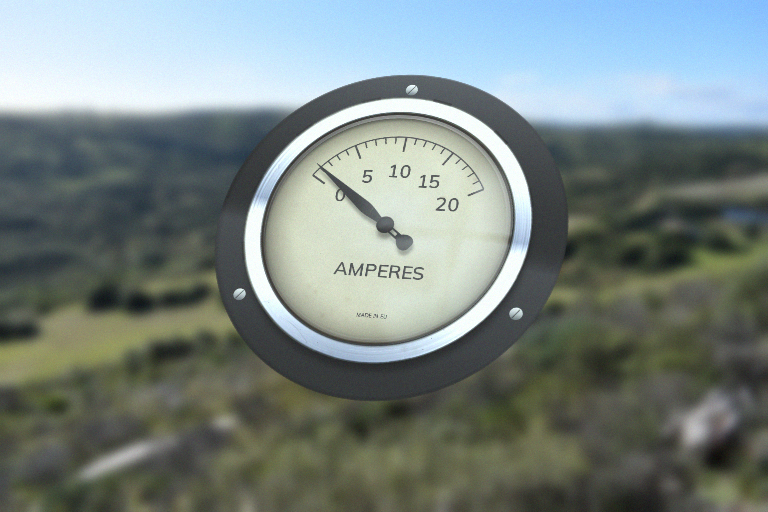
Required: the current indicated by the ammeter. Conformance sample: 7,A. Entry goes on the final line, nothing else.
1,A
